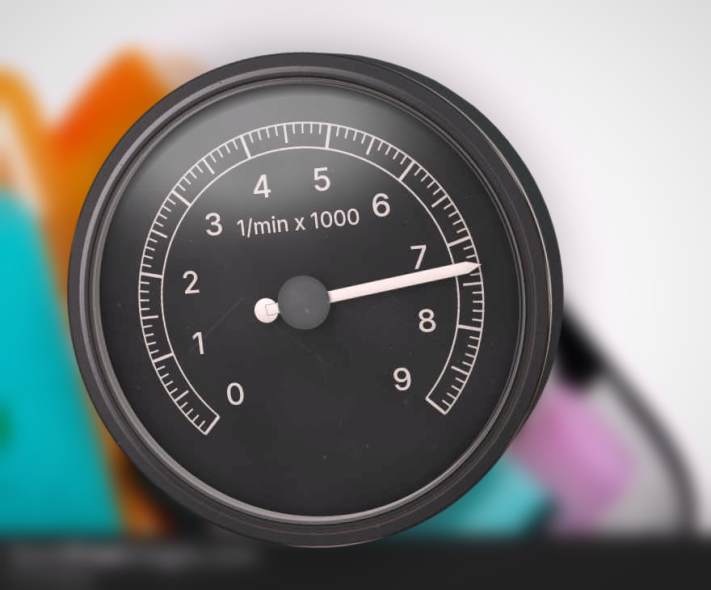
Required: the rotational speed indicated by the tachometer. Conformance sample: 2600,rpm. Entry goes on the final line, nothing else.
7300,rpm
